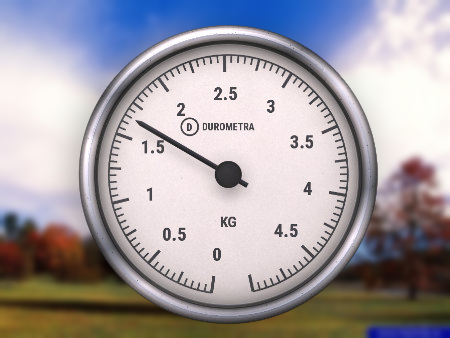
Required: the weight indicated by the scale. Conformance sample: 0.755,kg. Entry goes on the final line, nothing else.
1.65,kg
